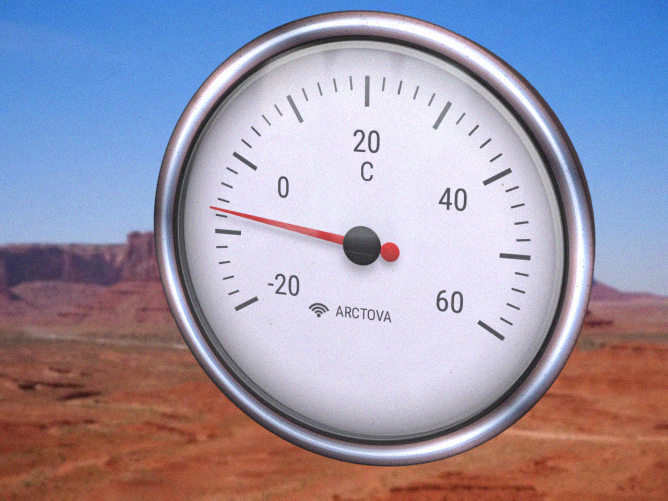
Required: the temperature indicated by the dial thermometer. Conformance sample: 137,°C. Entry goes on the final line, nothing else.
-7,°C
